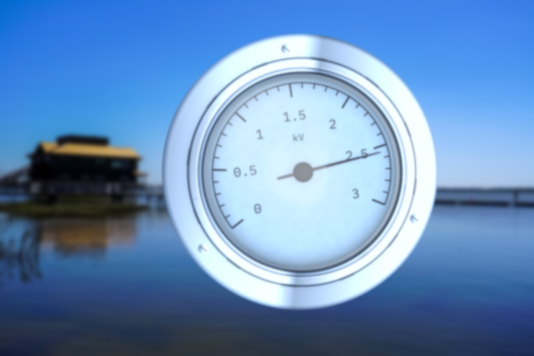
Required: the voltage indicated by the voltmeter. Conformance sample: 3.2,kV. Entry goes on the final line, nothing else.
2.55,kV
